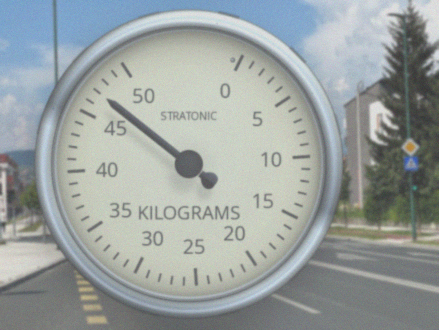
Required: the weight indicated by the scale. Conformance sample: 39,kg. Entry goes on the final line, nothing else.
47,kg
